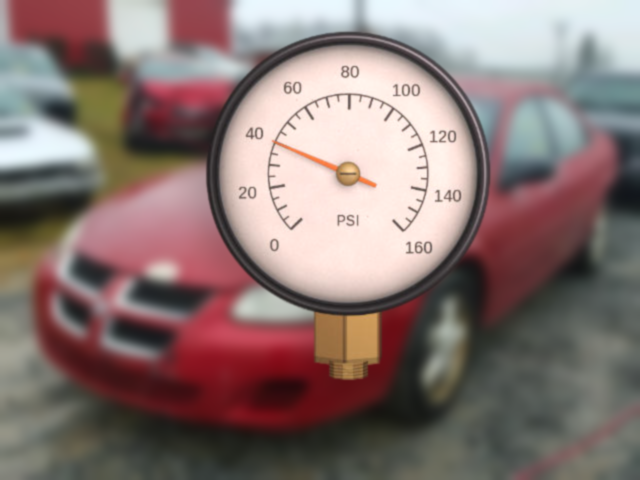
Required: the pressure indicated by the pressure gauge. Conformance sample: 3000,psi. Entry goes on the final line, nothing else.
40,psi
